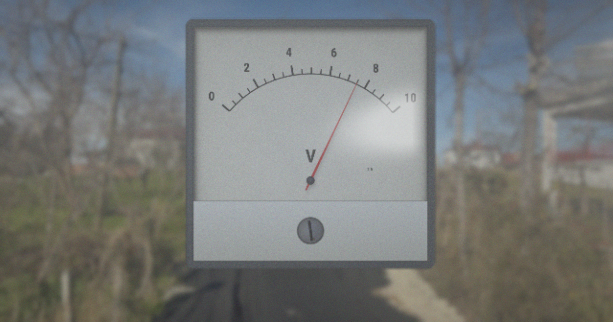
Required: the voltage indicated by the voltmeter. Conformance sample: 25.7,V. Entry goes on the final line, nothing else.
7.5,V
